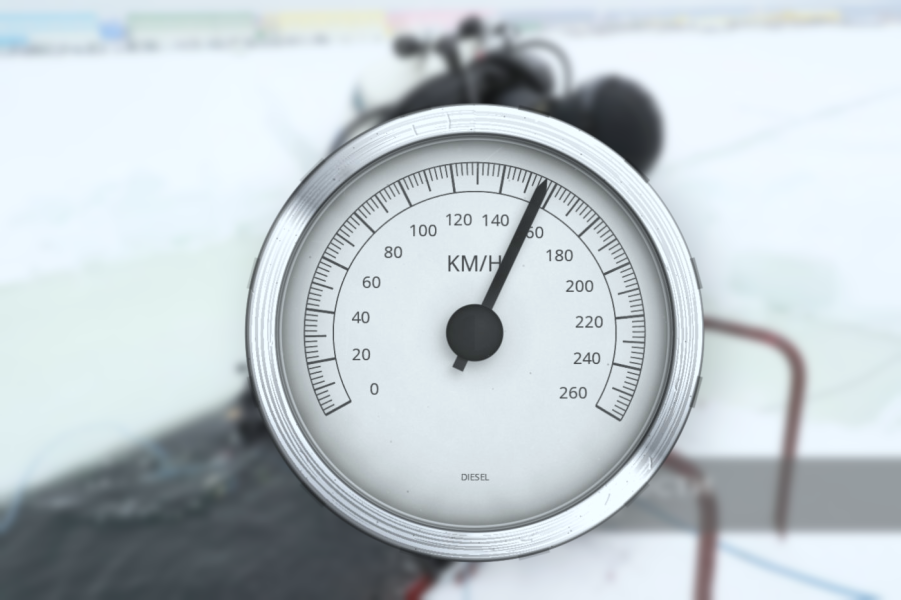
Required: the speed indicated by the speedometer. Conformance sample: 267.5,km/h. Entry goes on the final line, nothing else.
156,km/h
